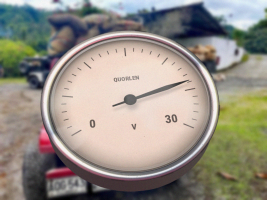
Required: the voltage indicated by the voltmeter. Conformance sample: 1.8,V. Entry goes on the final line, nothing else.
24,V
